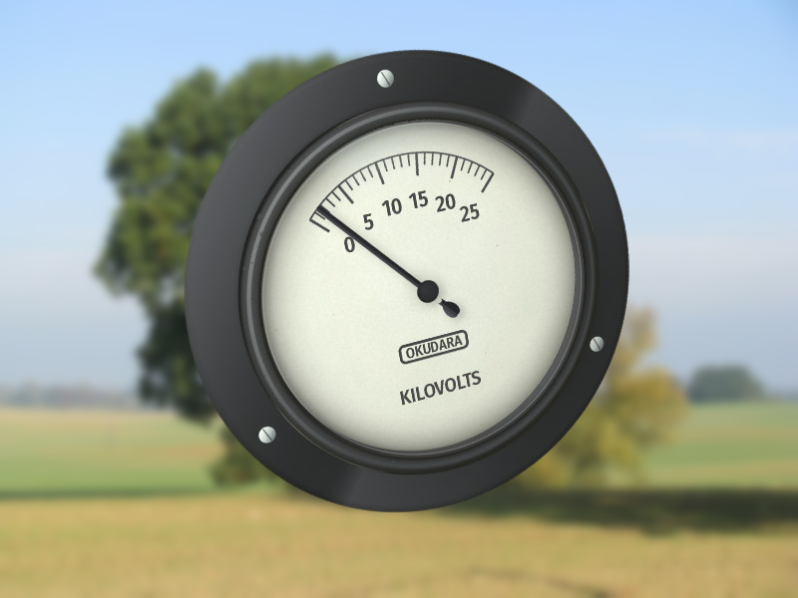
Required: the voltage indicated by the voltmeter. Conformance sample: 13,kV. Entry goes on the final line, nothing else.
1.5,kV
